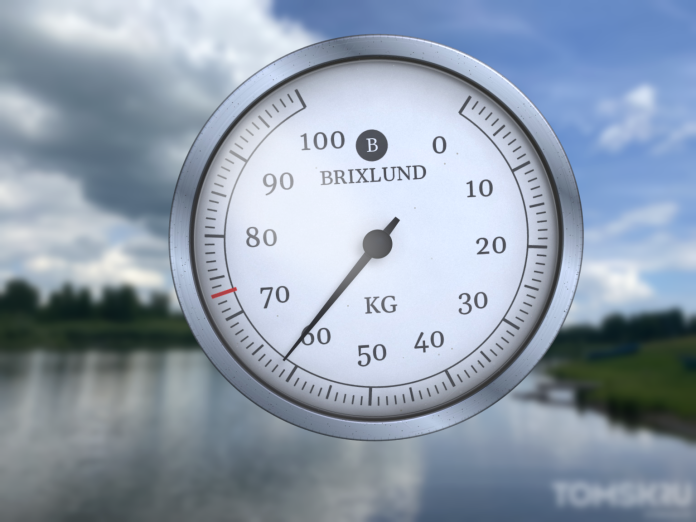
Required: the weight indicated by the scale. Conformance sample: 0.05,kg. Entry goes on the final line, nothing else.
62,kg
